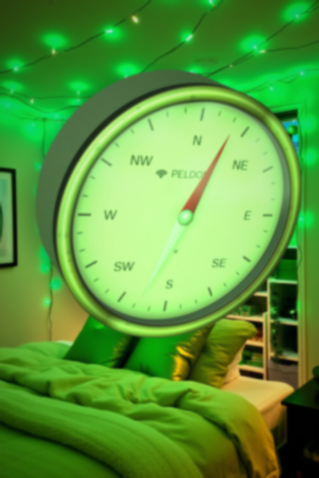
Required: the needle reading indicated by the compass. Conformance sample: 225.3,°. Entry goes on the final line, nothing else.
20,°
